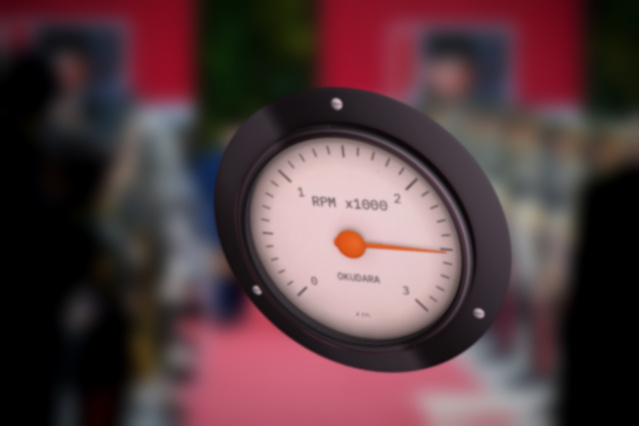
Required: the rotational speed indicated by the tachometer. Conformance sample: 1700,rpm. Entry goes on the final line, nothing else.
2500,rpm
